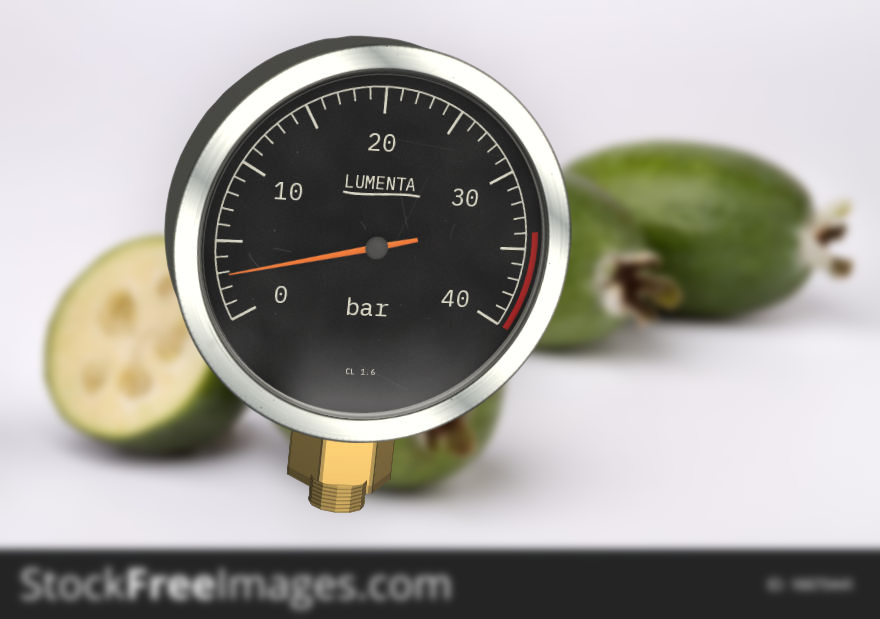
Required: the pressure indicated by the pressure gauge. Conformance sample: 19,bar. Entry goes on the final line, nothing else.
3,bar
